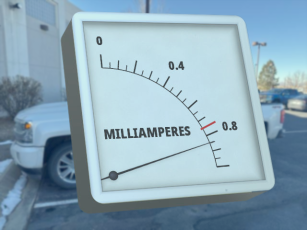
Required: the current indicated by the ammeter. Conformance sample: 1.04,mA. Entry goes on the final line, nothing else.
0.85,mA
